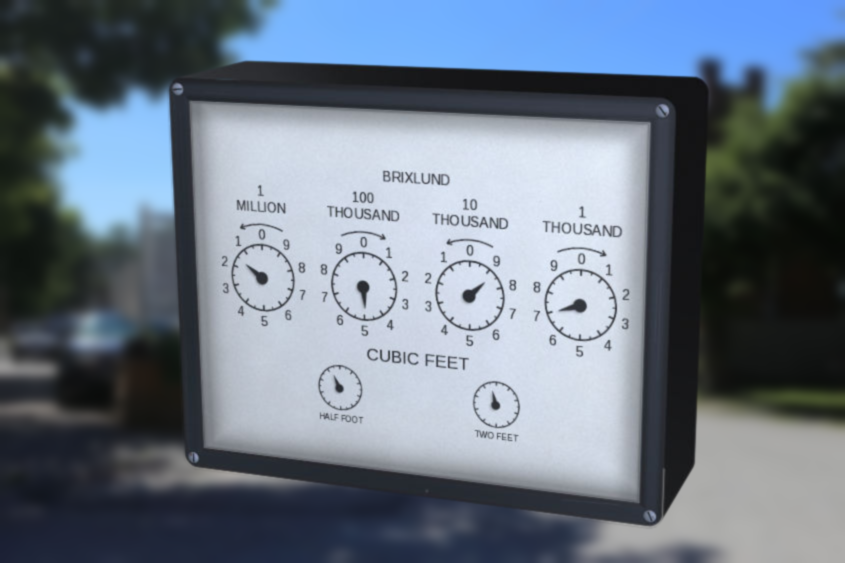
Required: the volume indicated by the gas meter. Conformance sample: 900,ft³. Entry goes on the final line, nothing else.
148700,ft³
